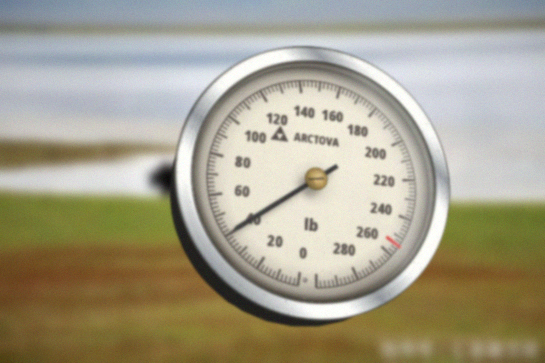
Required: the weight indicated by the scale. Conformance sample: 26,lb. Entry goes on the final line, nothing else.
40,lb
